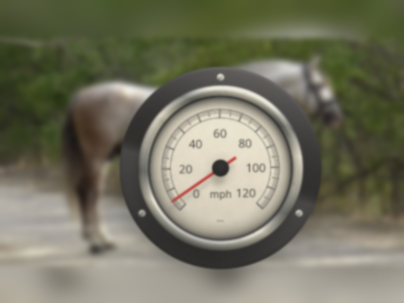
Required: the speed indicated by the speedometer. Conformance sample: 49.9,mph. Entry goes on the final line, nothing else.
5,mph
